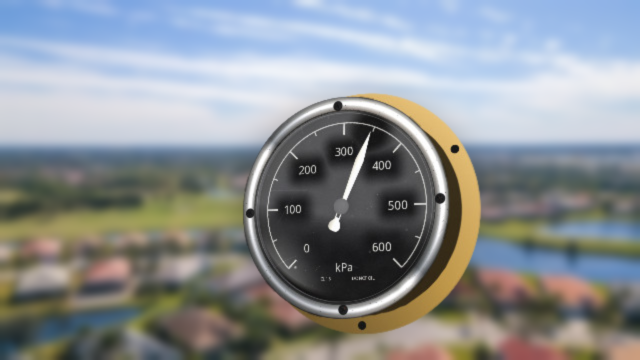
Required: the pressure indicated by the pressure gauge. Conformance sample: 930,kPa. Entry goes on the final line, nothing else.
350,kPa
